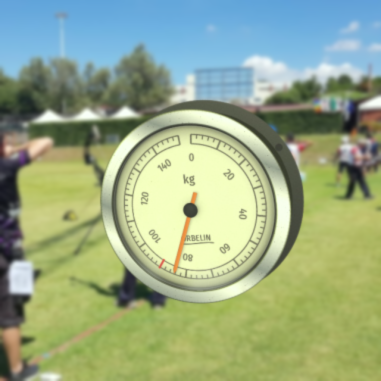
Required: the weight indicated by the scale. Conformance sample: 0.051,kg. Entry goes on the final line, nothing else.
84,kg
